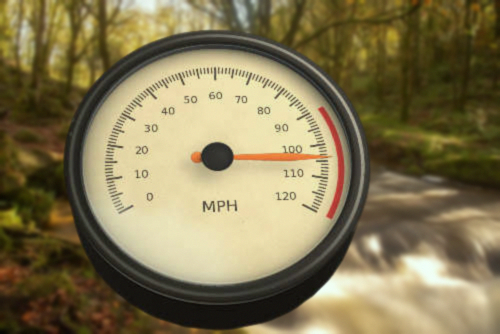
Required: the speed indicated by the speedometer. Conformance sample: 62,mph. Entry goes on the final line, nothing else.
105,mph
